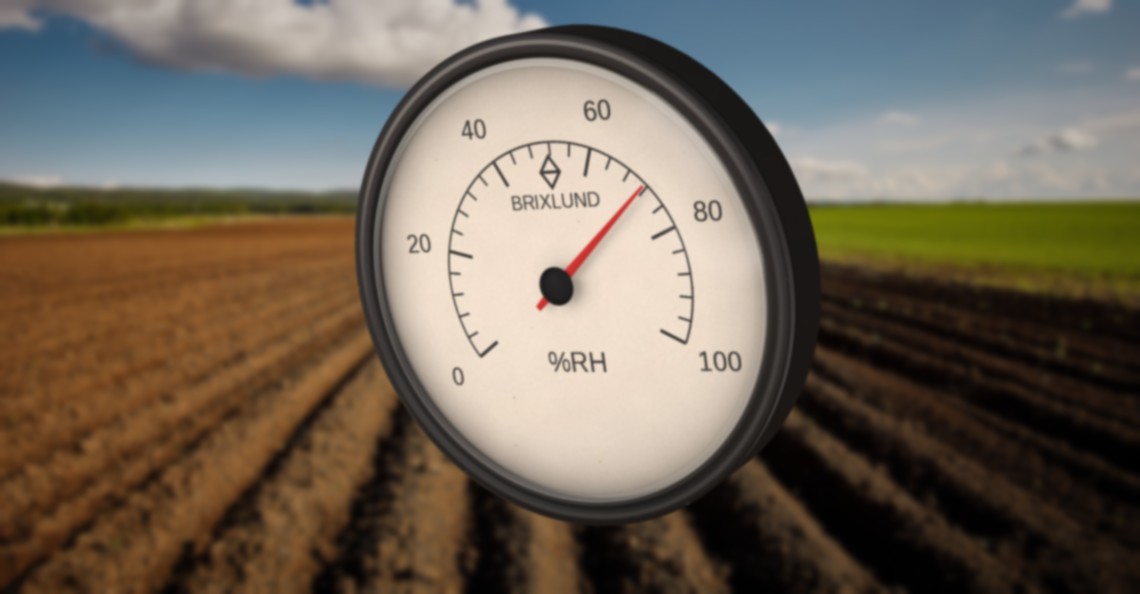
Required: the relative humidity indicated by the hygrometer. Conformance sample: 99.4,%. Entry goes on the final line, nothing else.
72,%
